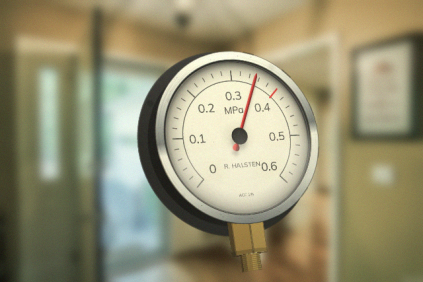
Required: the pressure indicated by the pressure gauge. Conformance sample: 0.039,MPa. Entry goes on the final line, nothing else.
0.35,MPa
